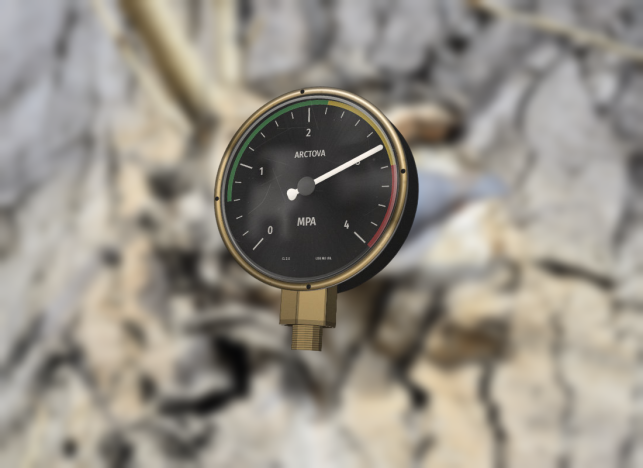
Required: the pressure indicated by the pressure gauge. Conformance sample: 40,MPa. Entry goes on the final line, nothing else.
3,MPa
